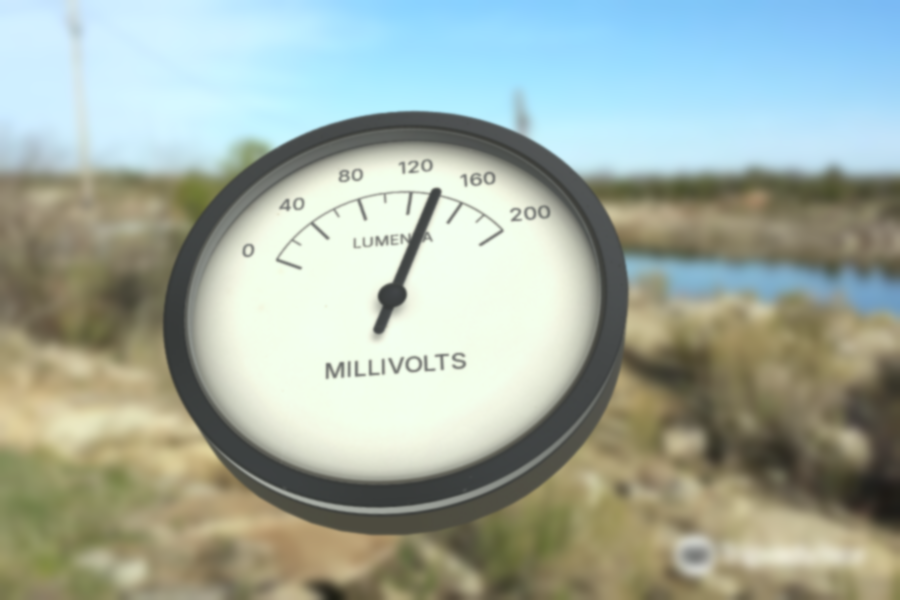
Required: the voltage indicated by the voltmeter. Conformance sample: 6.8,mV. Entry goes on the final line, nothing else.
140,mV
